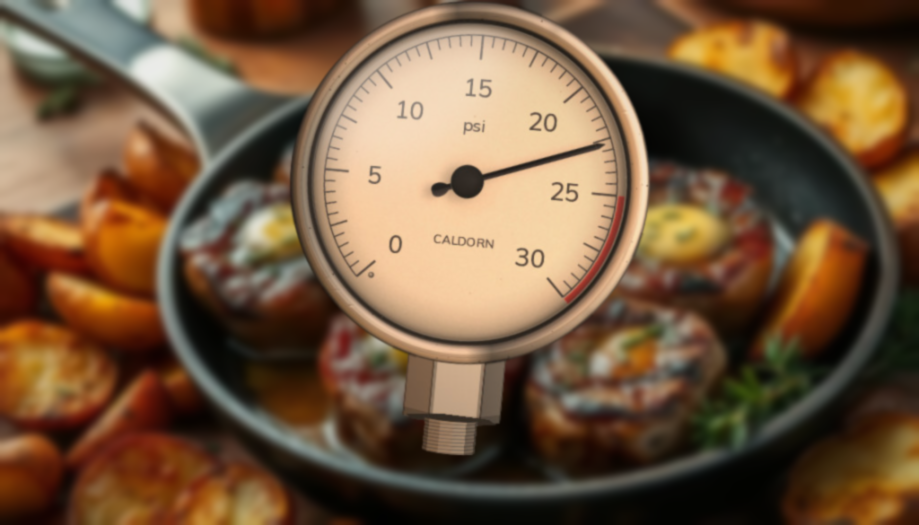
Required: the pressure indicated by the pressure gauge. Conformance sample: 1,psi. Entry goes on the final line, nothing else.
22.75,psi
